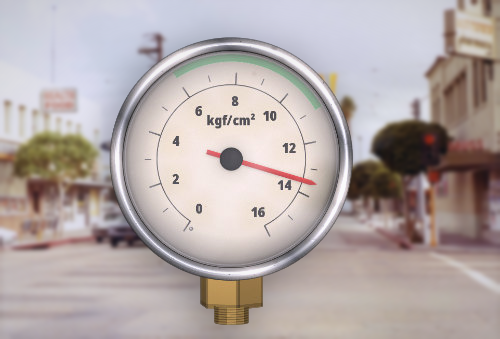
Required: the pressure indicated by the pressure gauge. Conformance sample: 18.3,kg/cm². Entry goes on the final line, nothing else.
13.5,kg/cm²
